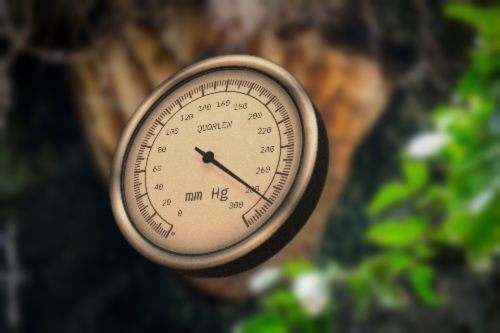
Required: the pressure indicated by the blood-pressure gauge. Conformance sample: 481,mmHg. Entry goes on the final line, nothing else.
280,mmHg
